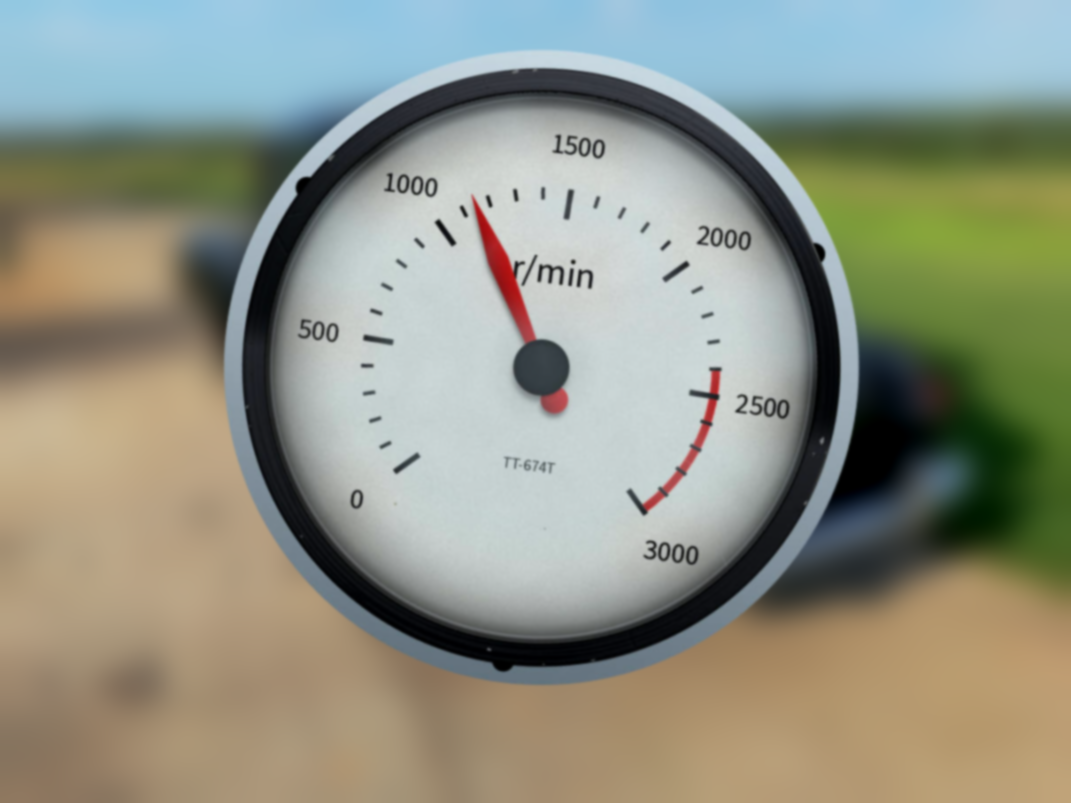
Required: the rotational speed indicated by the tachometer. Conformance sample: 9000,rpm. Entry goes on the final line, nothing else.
1150,rpm
